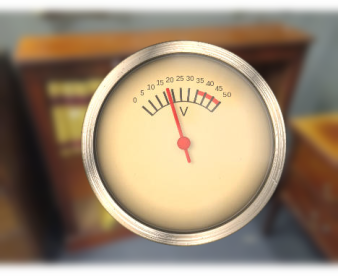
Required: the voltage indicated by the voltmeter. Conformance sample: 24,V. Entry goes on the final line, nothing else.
17.5,V
